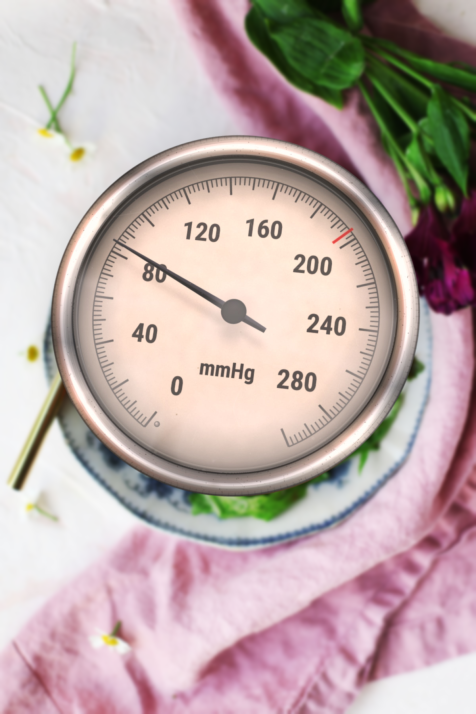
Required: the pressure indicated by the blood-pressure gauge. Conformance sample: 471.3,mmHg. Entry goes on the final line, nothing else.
84,mmHg
